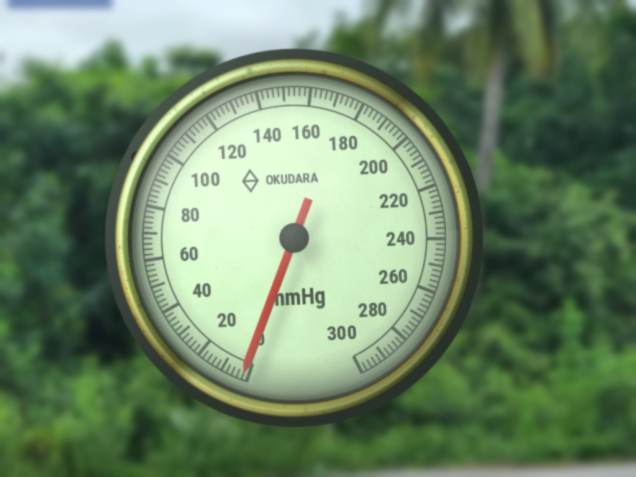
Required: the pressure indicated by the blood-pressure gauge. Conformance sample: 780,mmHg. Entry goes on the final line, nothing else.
2,mmHg
